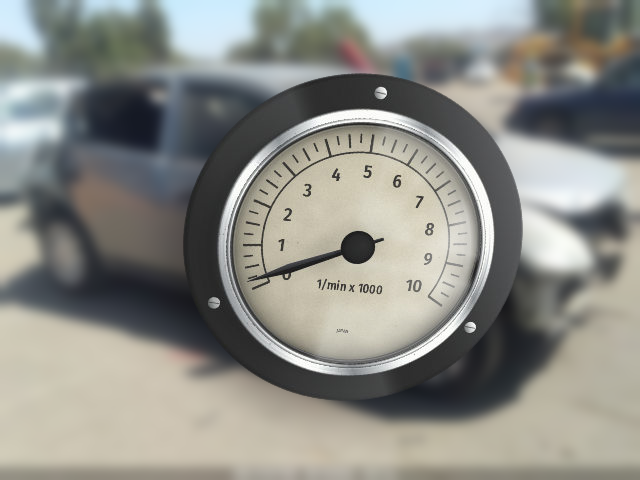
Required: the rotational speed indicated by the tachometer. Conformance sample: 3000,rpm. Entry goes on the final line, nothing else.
250,rpm
